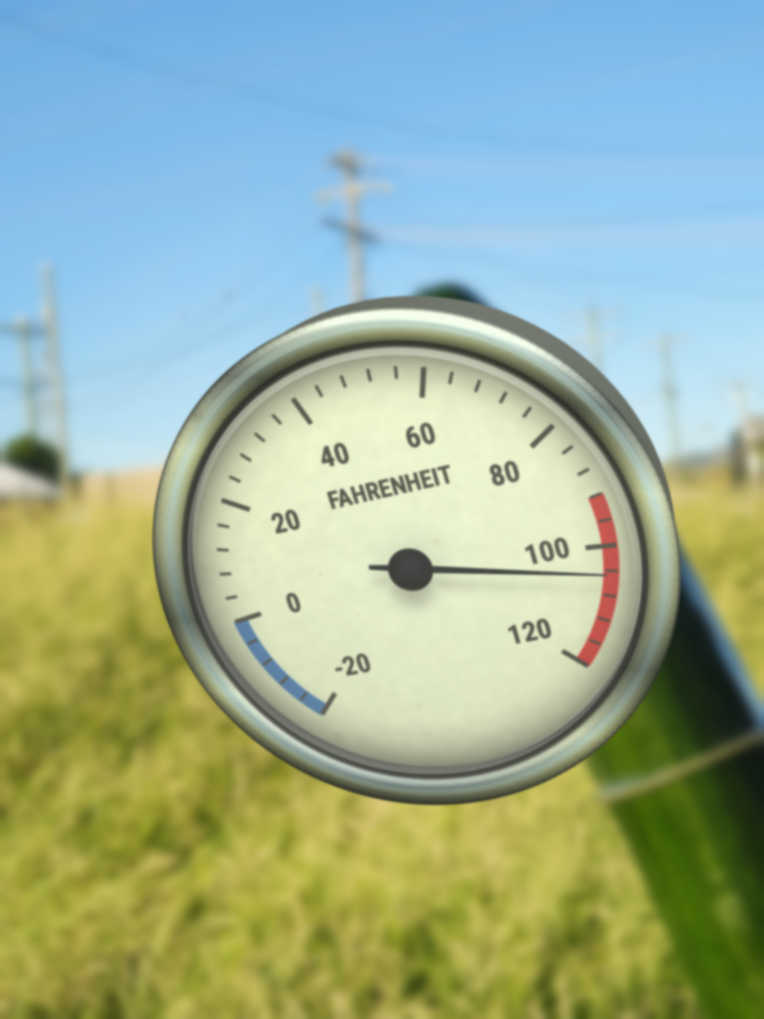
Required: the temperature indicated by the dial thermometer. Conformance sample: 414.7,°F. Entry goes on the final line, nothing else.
104,°F
